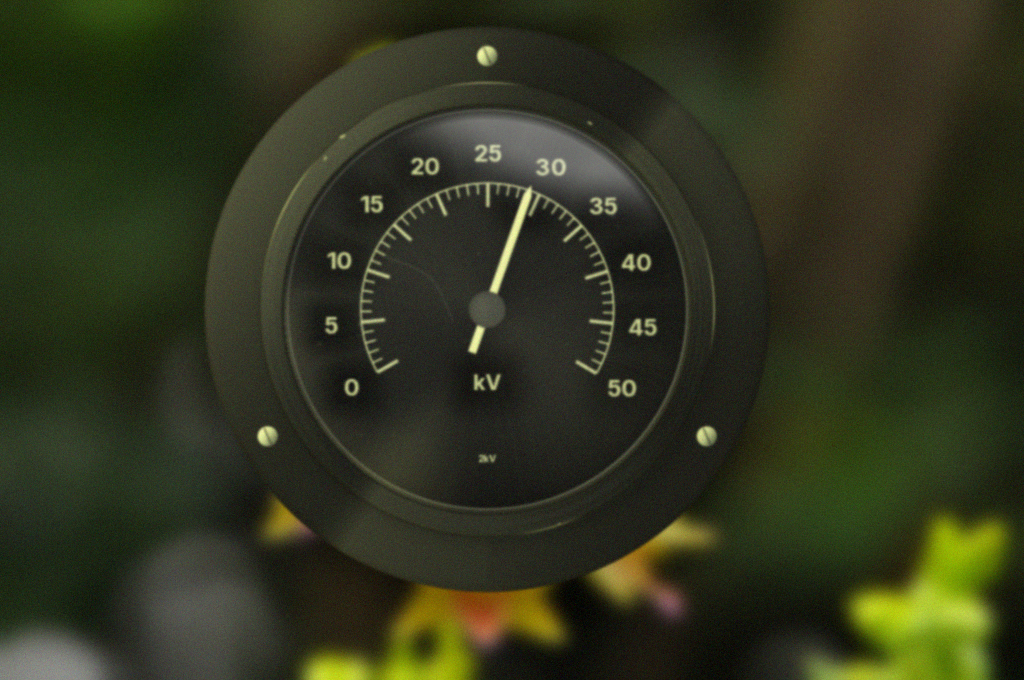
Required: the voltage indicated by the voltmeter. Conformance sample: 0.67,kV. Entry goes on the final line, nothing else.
29,kV
